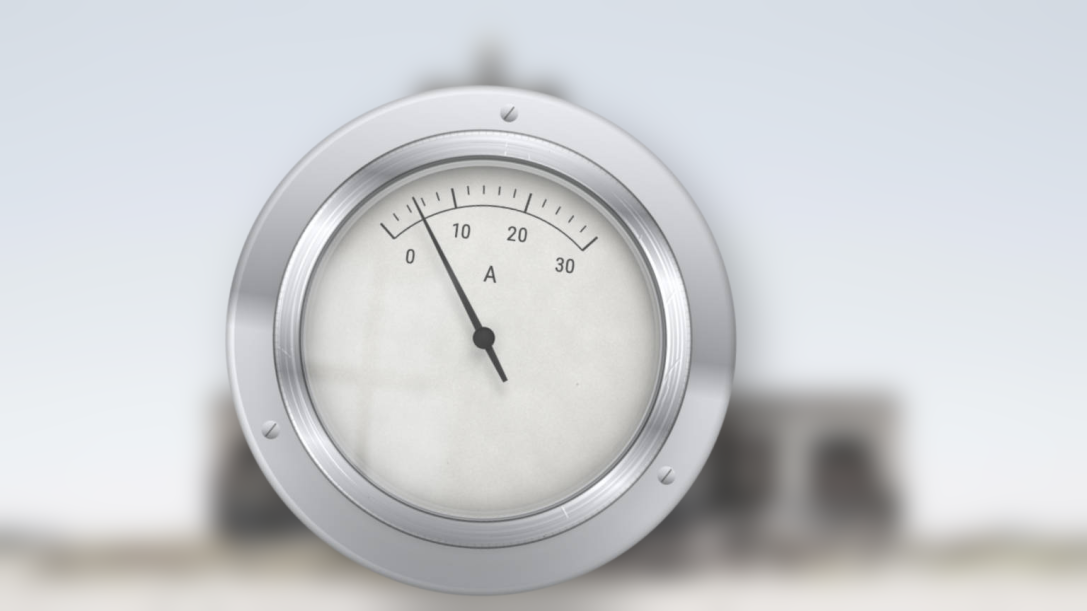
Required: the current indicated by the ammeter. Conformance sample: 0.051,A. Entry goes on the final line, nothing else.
5,A
